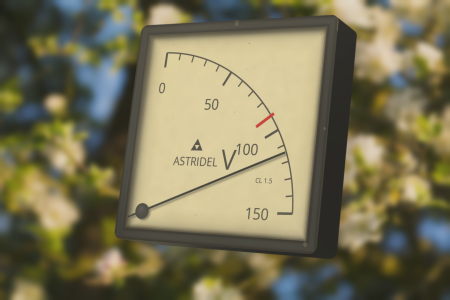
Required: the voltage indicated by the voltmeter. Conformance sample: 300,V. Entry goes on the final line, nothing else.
115,V
